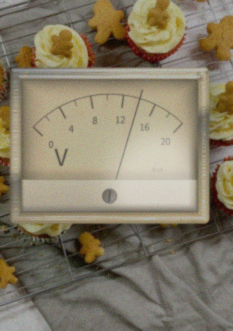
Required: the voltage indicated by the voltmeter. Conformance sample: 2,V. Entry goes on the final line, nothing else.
14,V
